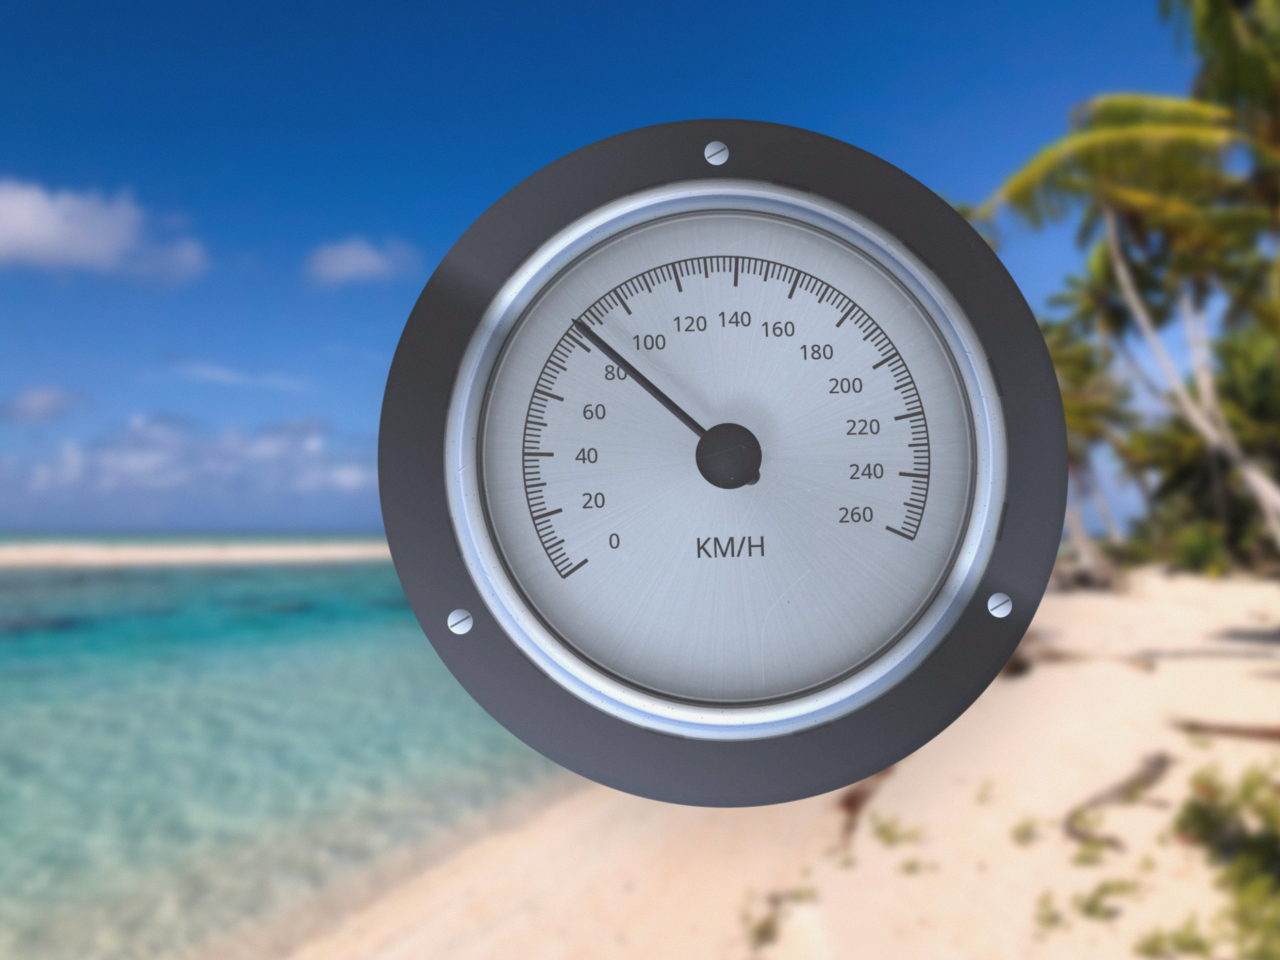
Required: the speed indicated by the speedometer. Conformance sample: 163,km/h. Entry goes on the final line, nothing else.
84,km/h
